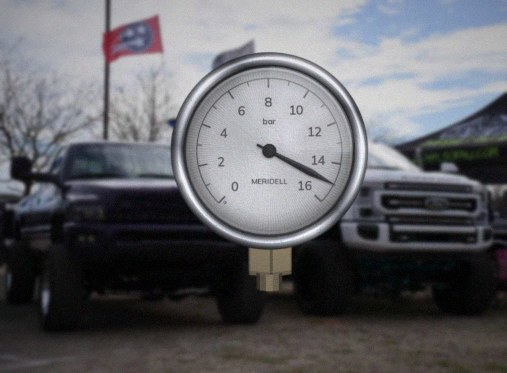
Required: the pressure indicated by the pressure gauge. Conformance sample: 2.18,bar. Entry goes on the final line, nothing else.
15,bar
